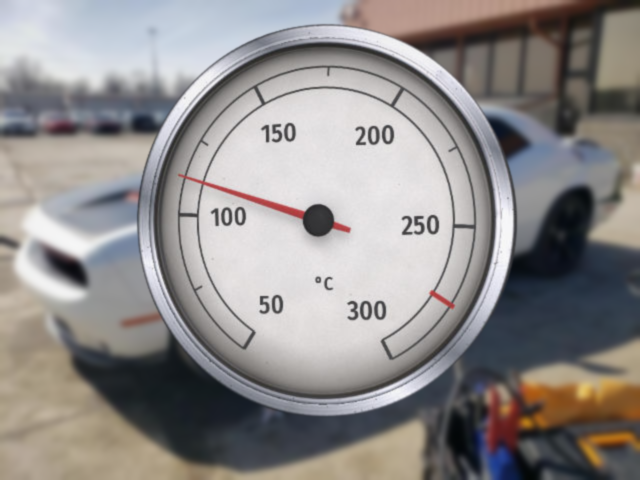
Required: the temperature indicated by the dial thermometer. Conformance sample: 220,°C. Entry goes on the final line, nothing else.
112.5,°C
